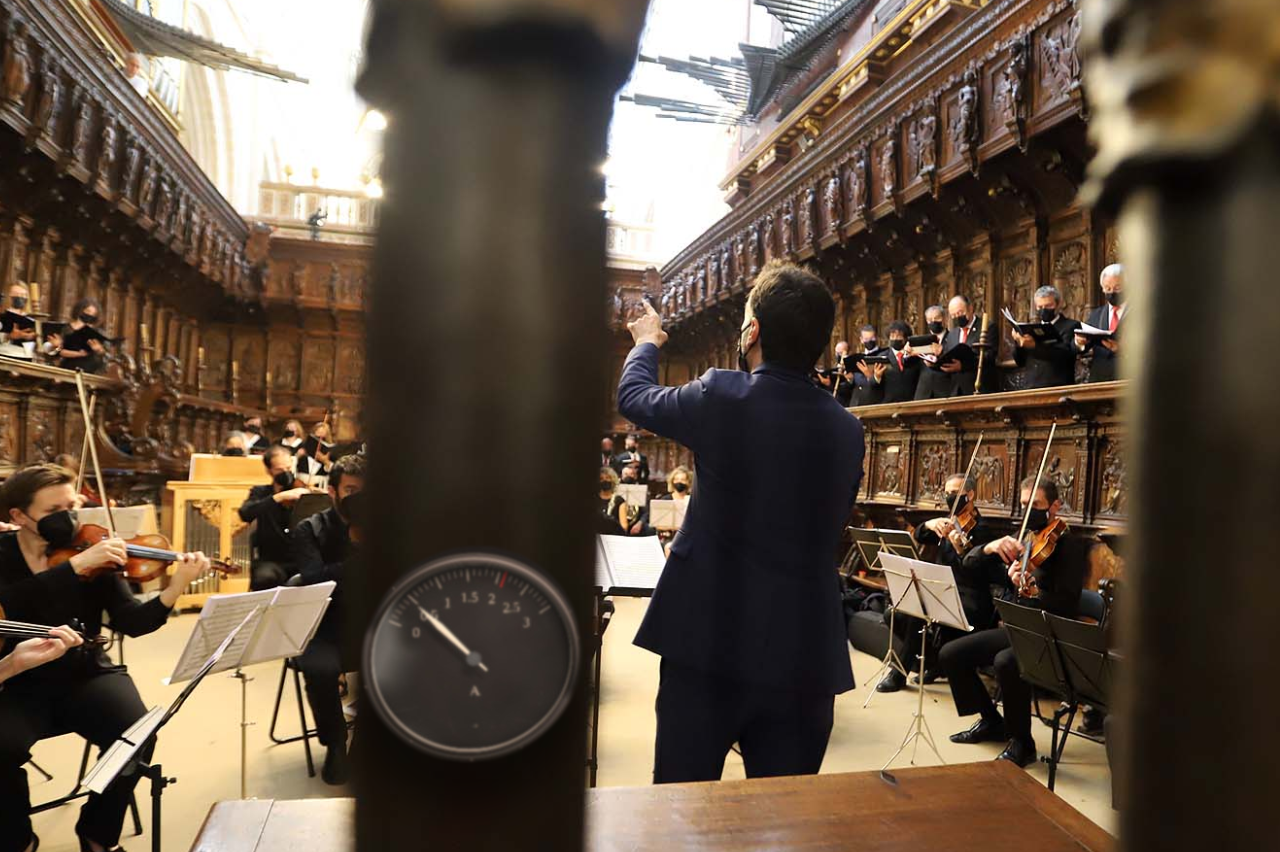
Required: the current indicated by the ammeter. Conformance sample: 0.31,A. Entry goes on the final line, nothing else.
0.5,A
